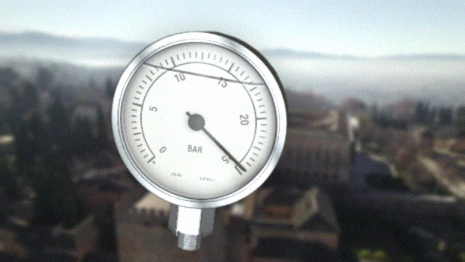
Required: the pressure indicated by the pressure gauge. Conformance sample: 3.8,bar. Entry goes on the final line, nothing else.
24.5,bar
